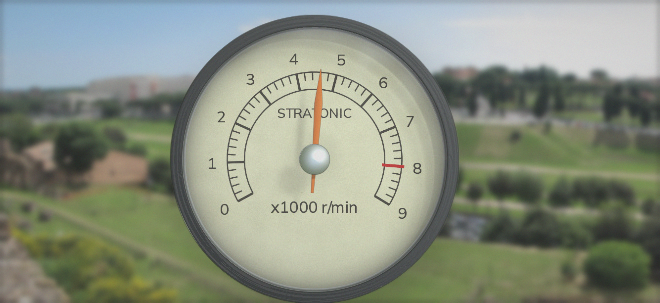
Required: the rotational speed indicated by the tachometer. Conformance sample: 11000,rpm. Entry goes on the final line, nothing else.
4600,rpm
